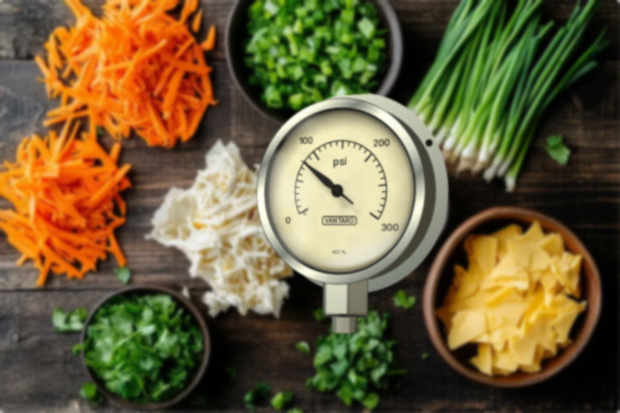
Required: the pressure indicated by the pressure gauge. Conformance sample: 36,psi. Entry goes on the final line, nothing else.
80,psi
